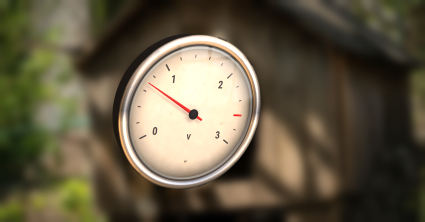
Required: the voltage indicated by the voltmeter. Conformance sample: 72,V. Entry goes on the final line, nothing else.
0.7,V
